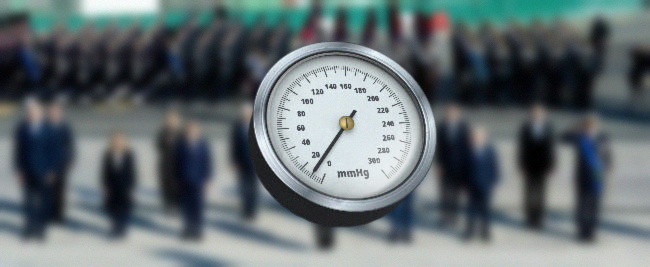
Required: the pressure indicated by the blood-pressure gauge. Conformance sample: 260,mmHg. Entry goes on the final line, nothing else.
10,mmHg
